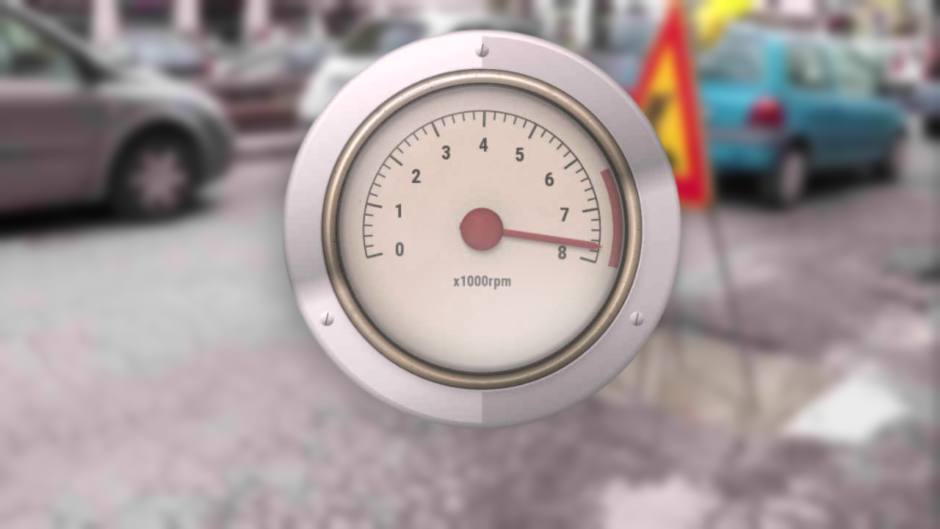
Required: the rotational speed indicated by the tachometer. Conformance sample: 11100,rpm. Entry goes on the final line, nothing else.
7700,rpm
